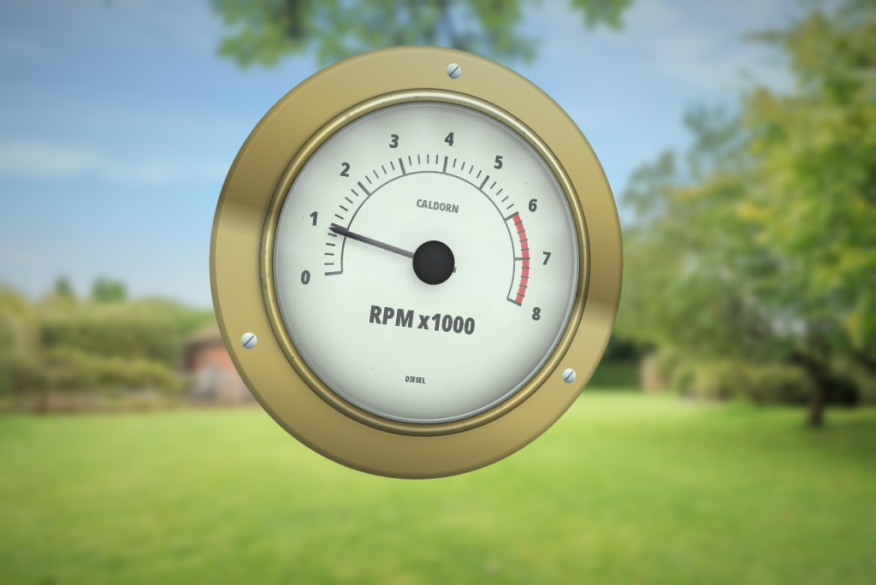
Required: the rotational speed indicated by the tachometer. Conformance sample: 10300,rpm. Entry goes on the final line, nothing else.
900,rpm
